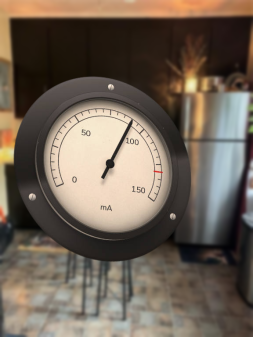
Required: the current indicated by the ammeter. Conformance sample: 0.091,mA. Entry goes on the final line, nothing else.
90,mA
